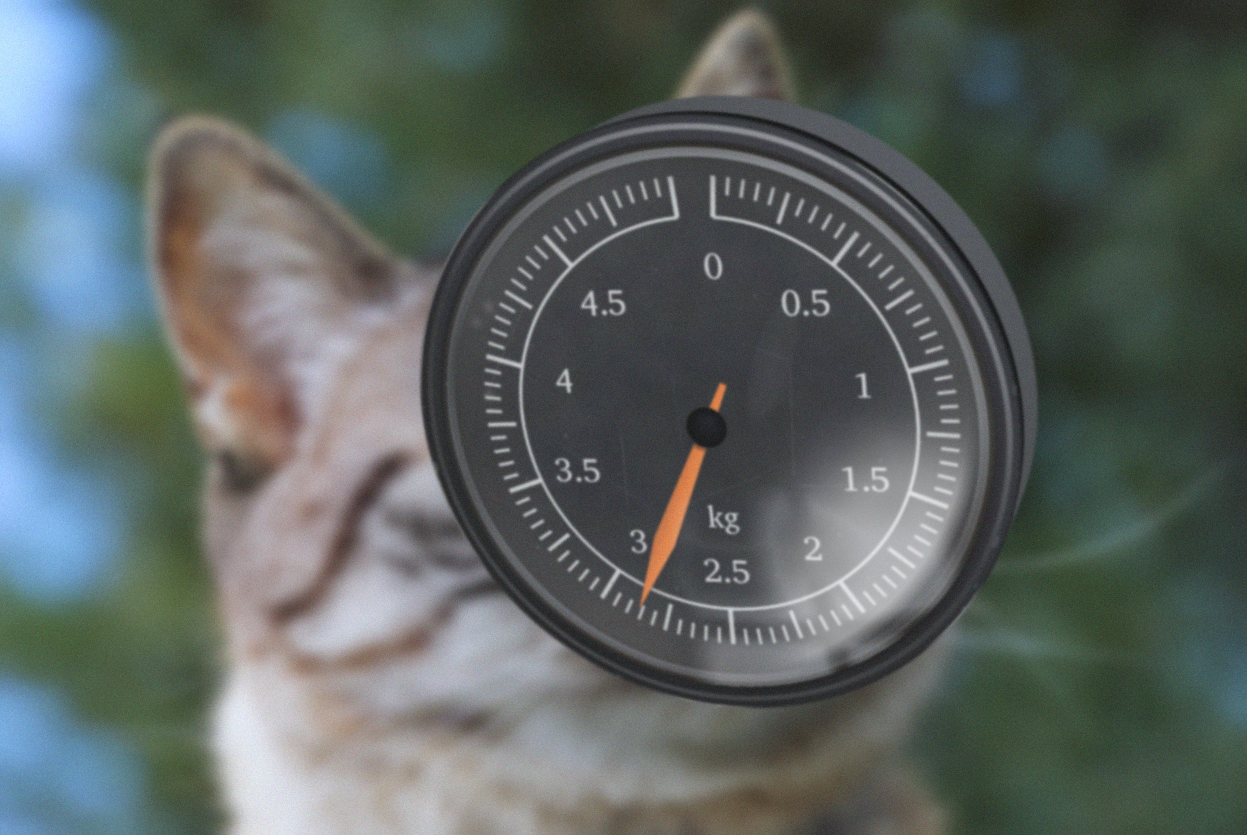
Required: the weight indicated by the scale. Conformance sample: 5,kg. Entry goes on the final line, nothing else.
2.85,kg
